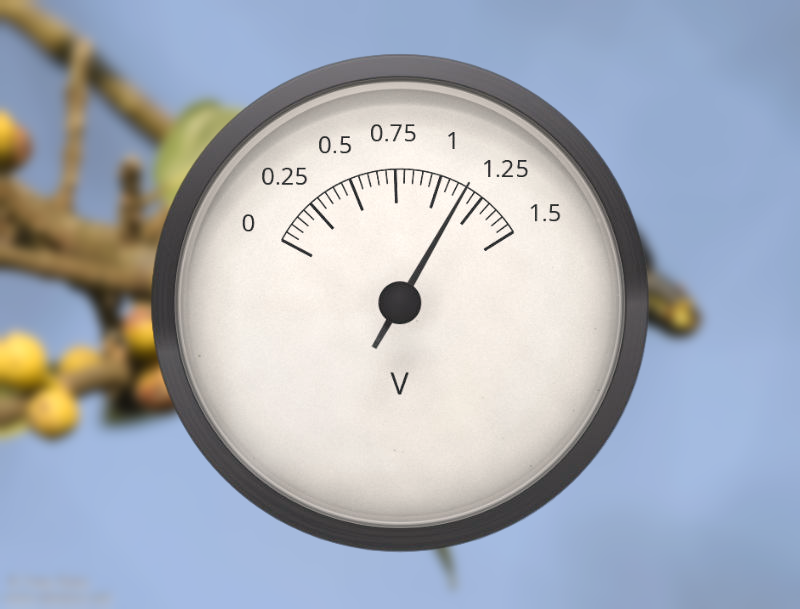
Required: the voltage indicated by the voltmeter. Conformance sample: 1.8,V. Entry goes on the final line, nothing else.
1.15,V
